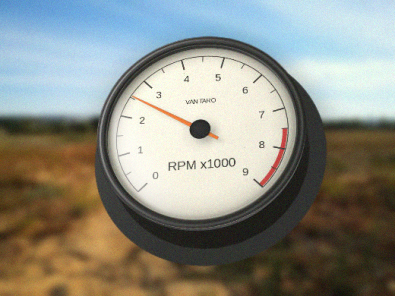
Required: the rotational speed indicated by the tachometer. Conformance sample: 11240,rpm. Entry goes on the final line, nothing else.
2500,rpm
